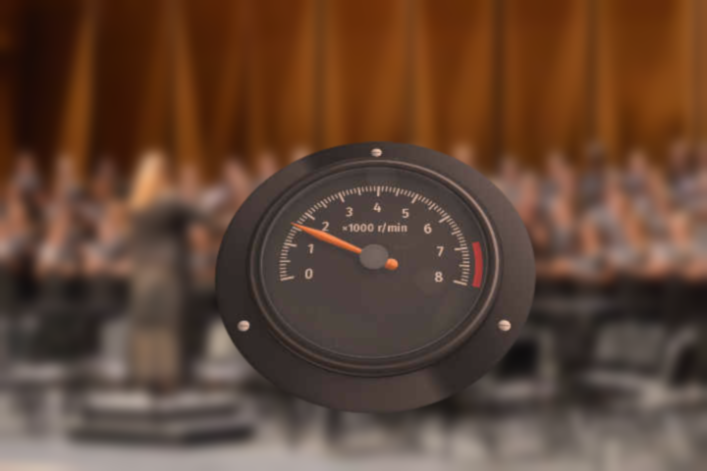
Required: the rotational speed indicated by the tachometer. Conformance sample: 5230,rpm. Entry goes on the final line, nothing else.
1500,rpm
